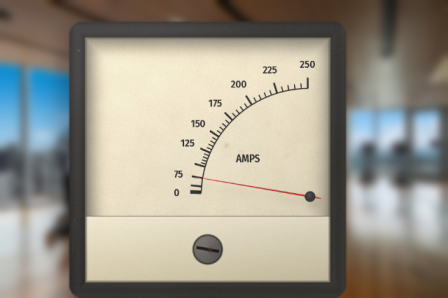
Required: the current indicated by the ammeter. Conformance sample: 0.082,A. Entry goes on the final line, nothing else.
75,A
